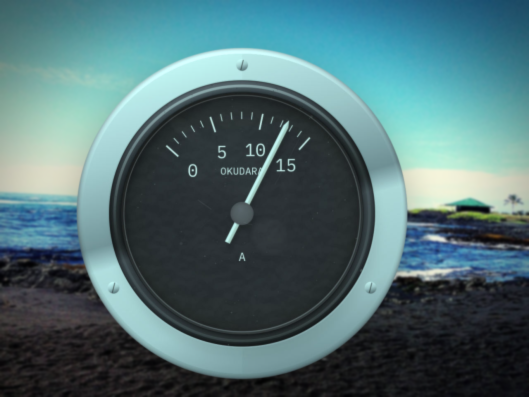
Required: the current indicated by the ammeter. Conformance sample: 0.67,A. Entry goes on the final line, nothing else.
12.5,A
